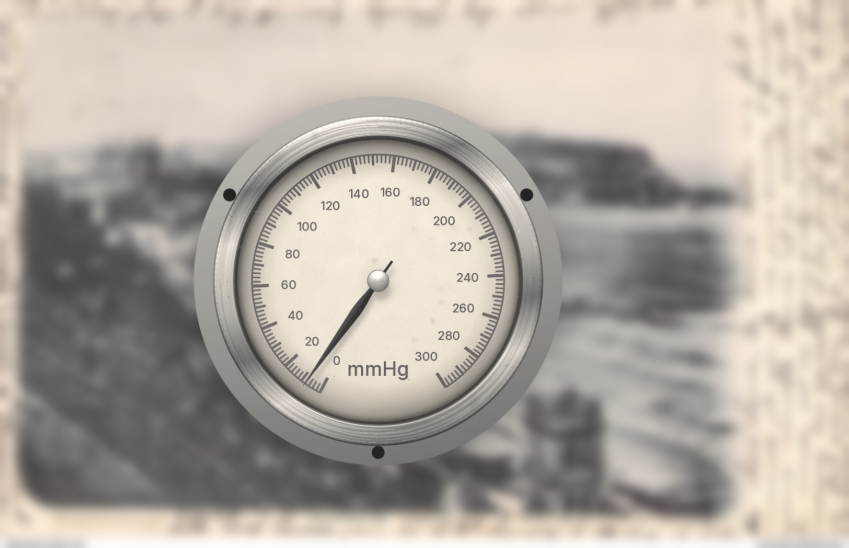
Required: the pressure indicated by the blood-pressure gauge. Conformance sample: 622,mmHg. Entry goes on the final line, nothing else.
8,mmHg
